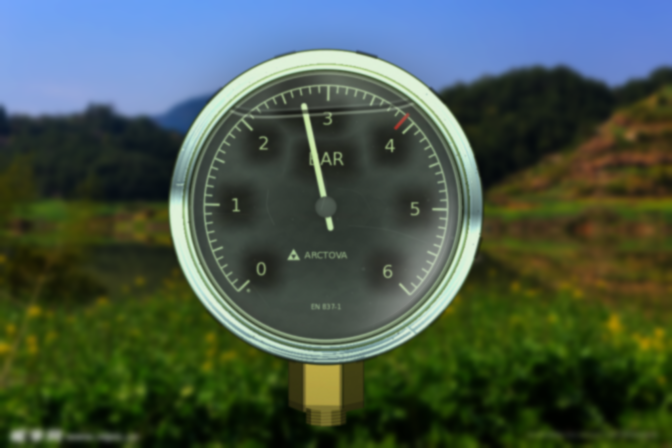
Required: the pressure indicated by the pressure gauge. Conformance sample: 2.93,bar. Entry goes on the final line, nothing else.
2.7,bar
